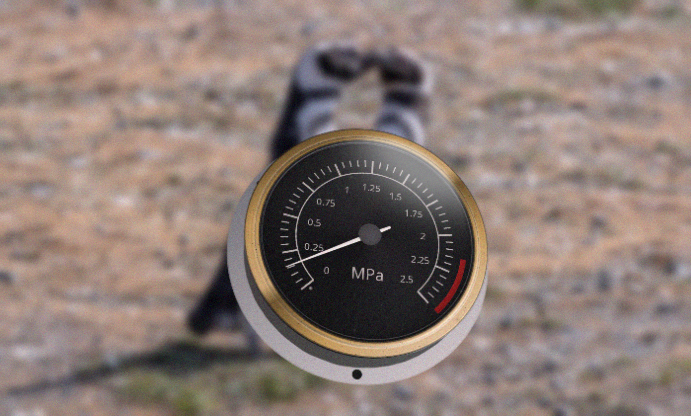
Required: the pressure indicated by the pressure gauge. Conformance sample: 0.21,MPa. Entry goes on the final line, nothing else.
0.15,MPa
